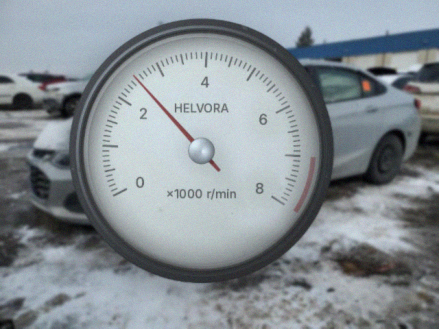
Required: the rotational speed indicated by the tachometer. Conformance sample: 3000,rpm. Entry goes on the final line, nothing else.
2500,rpm
